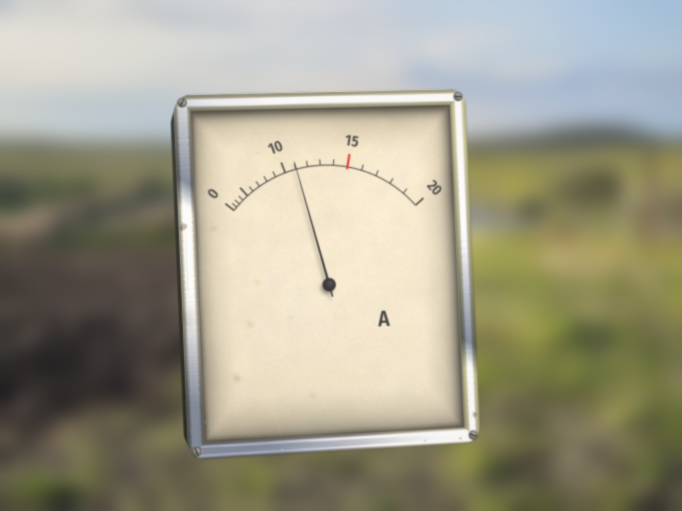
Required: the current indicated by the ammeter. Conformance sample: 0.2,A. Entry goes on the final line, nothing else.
11,A
